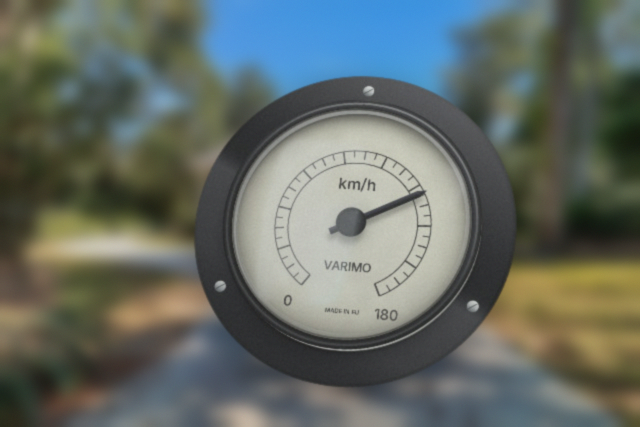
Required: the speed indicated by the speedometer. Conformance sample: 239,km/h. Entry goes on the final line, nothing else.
125,km/h
